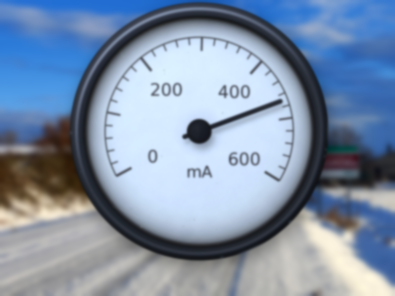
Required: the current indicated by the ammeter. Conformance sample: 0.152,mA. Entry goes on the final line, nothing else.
470,mA
